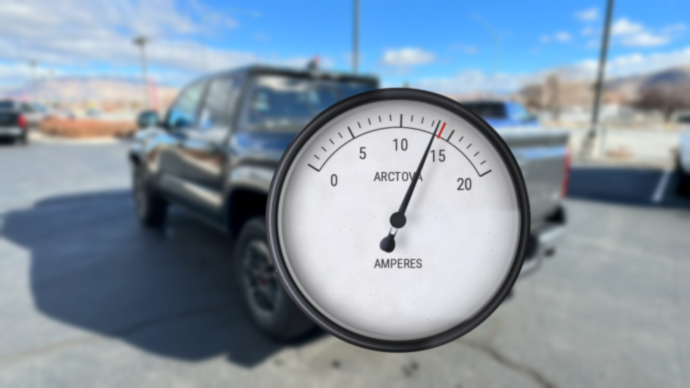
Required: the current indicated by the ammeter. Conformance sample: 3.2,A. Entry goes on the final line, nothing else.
13.5,A
